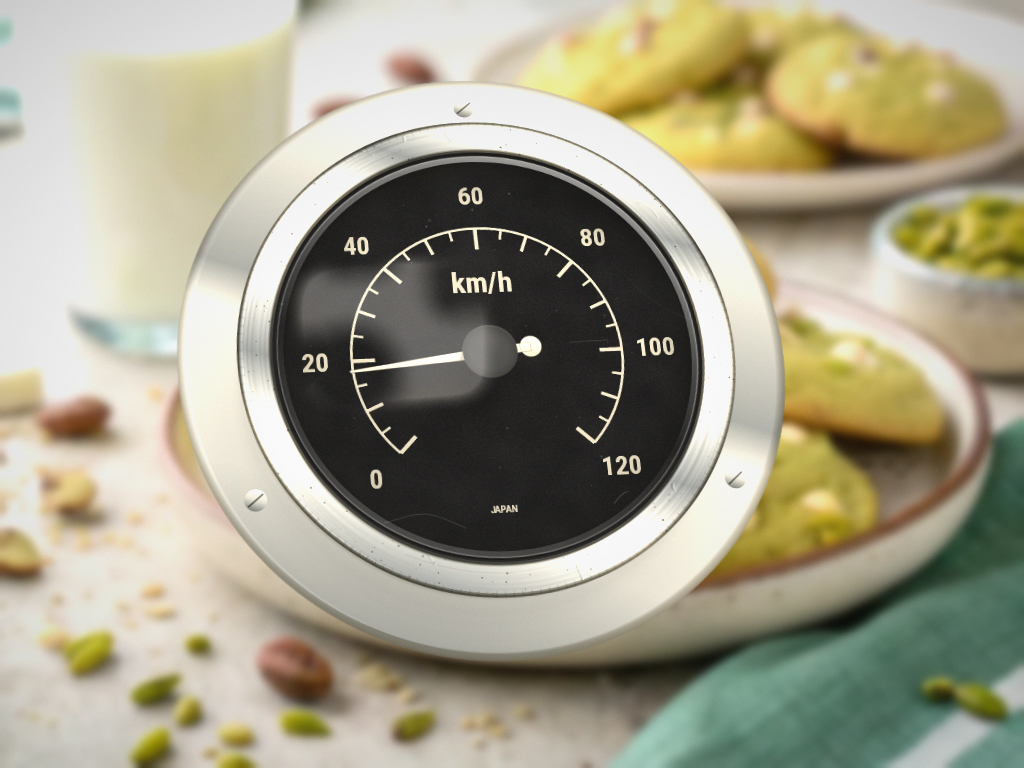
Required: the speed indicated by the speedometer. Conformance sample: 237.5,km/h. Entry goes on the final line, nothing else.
17.5,km/h
